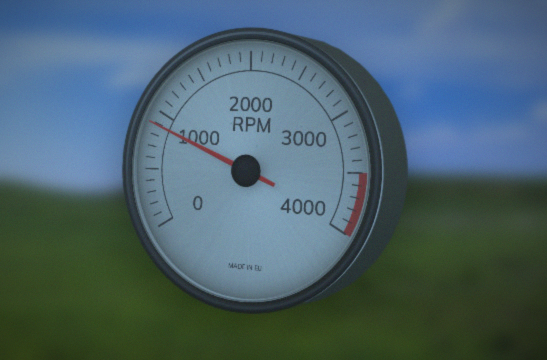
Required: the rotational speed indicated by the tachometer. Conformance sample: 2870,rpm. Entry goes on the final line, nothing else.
900,rpm
